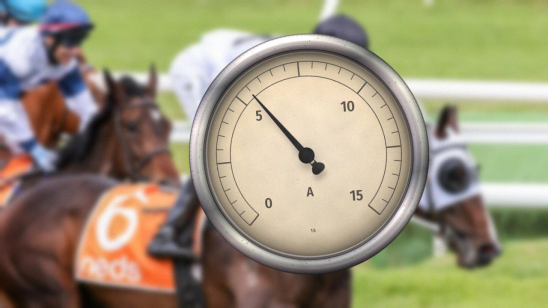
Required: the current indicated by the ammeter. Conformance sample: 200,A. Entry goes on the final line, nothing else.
5.5,A
